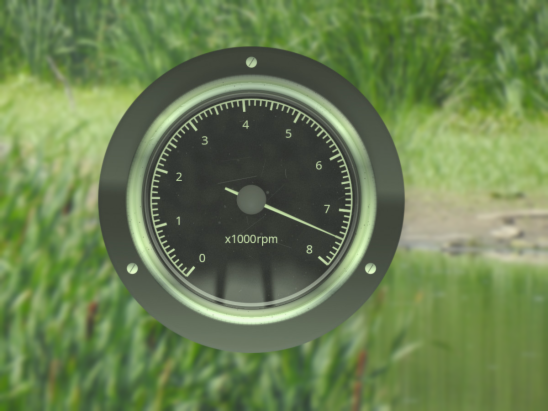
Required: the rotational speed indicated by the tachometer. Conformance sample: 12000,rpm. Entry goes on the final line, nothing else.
7500,rpm
